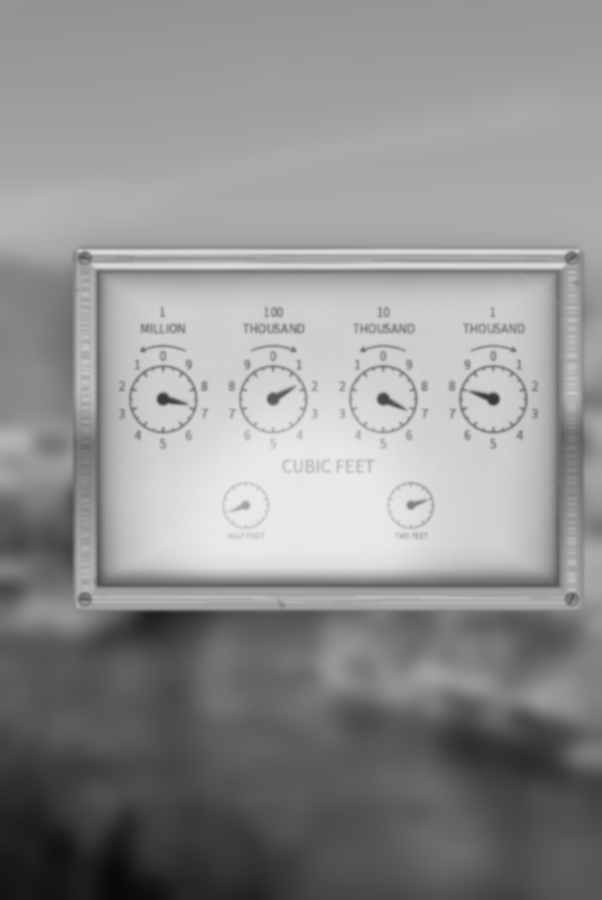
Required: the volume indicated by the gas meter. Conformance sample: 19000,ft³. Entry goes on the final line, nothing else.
716800,ft³
